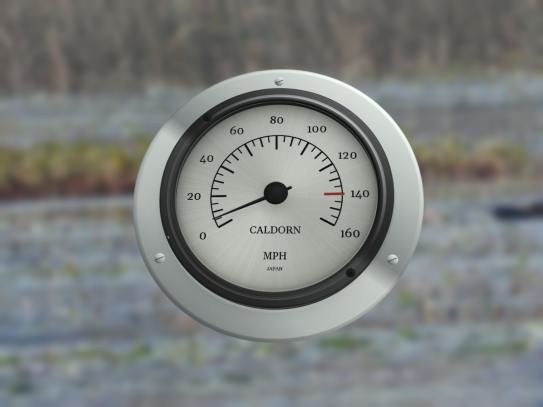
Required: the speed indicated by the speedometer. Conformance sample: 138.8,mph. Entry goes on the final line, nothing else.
5,mph
